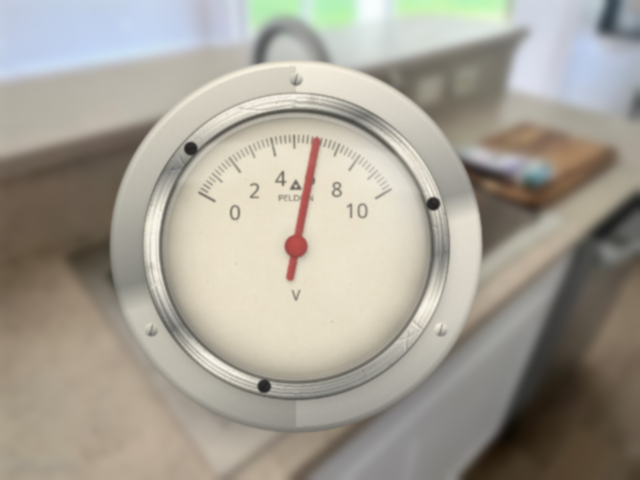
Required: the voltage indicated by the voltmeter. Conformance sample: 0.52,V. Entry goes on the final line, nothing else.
6,V
